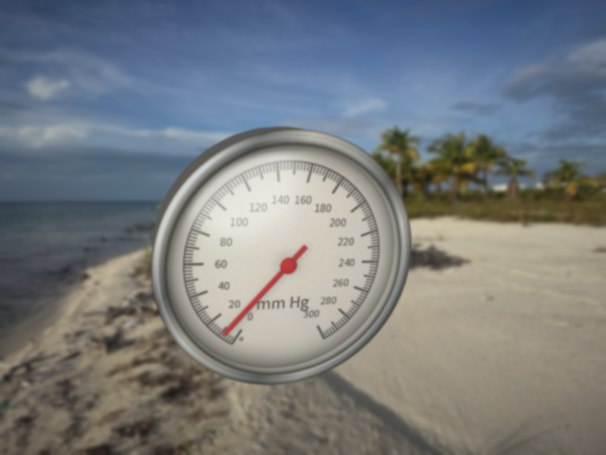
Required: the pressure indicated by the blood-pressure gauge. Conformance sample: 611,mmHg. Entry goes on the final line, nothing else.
10,mmHg
